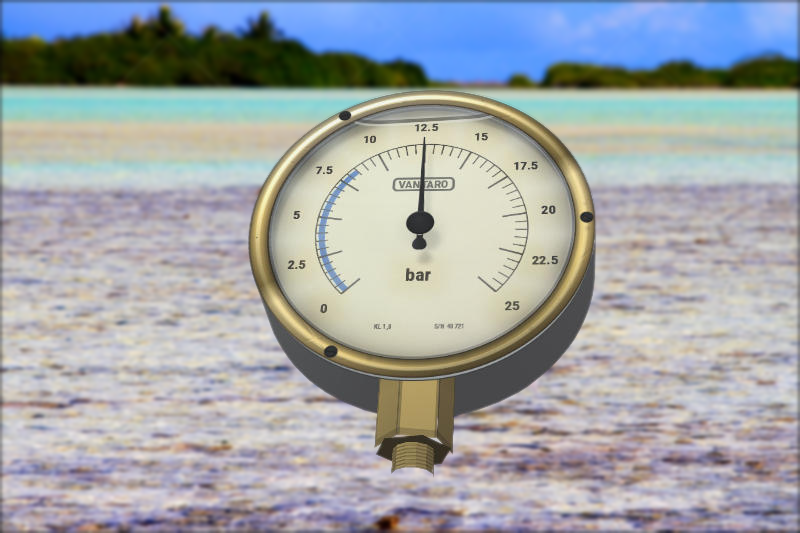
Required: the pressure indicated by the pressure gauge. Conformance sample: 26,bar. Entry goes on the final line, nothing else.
12.5,bar
